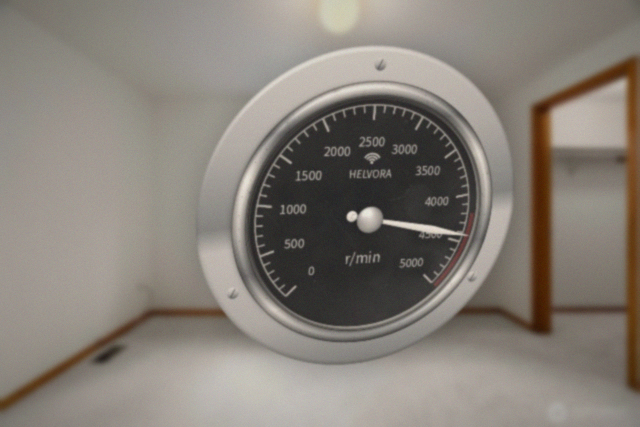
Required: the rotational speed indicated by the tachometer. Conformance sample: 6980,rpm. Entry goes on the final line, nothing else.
4400,rpm
